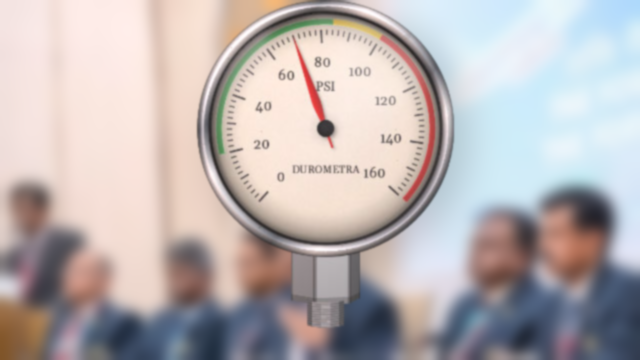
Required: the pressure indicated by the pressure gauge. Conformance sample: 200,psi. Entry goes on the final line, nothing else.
70,psi
